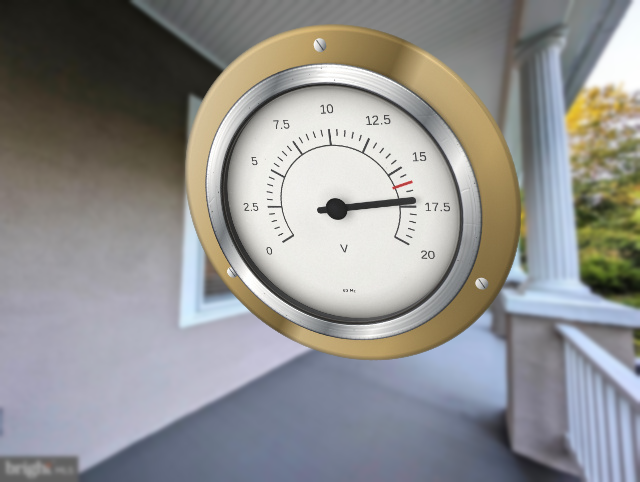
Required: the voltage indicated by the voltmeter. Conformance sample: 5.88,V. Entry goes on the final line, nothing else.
17,V
